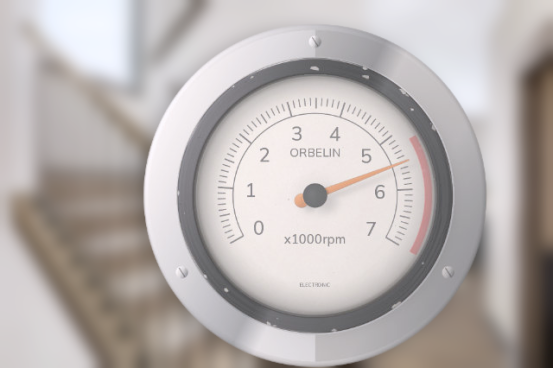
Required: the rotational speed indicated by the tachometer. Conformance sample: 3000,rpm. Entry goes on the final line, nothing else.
5500,rpm
